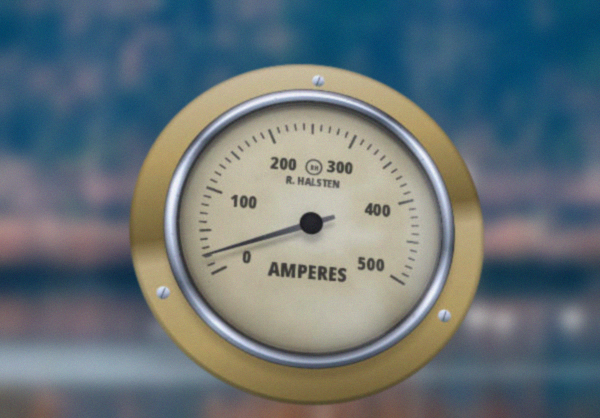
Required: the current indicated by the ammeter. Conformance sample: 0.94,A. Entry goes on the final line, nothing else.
20,A
